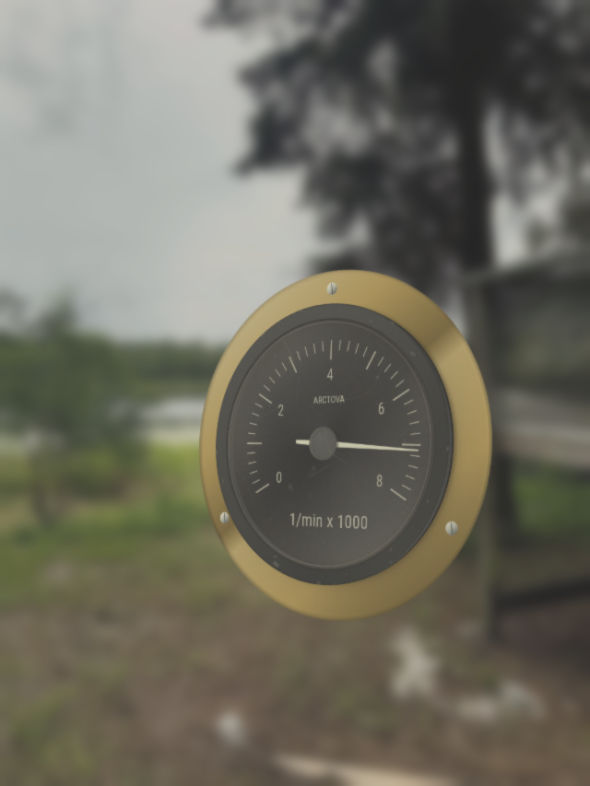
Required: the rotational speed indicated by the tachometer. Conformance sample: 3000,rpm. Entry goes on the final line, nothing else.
7100,rpm
